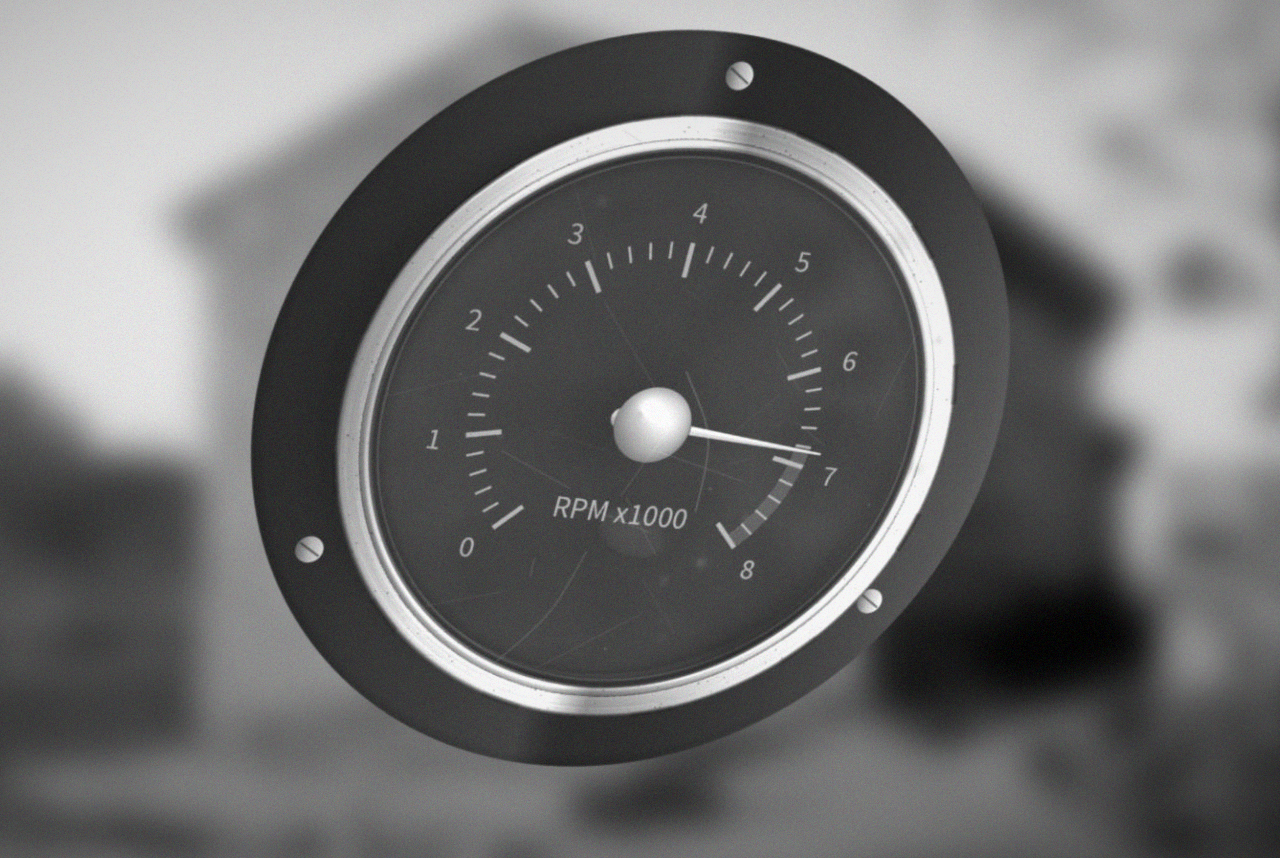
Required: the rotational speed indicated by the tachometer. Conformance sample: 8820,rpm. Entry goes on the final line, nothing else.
6800,rpm
